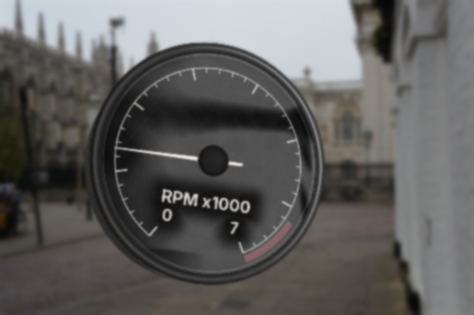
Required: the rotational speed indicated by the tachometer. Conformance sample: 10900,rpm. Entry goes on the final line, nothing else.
1300,rpm
